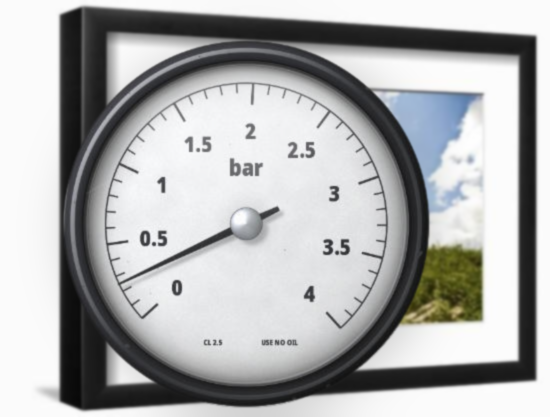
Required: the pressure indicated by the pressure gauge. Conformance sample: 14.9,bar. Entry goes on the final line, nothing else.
0.25,bar
